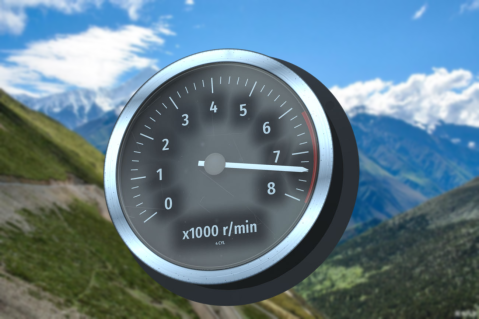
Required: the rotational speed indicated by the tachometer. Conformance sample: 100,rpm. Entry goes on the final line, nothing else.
7400,rpm
